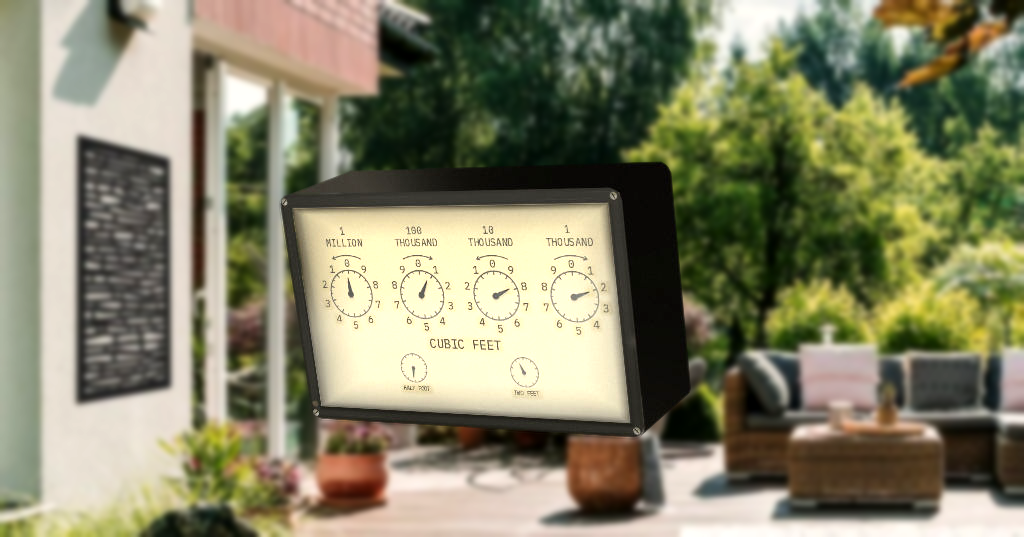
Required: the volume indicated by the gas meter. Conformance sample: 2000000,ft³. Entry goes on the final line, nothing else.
8200,ft³
